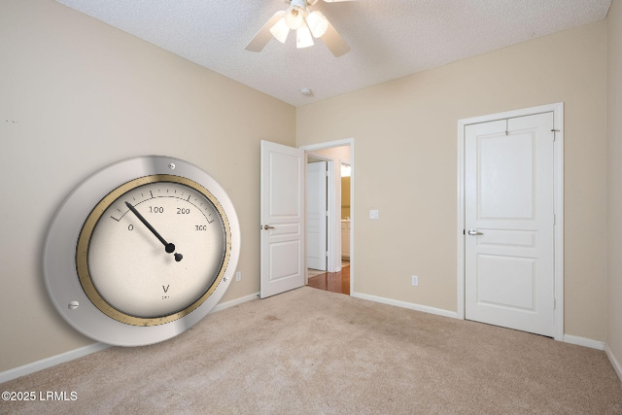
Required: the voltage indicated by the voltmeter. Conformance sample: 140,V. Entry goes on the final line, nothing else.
40,V
